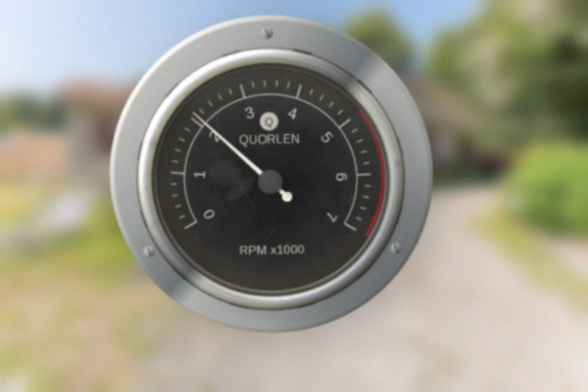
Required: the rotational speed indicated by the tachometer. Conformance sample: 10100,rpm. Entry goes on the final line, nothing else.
2100,rpm
